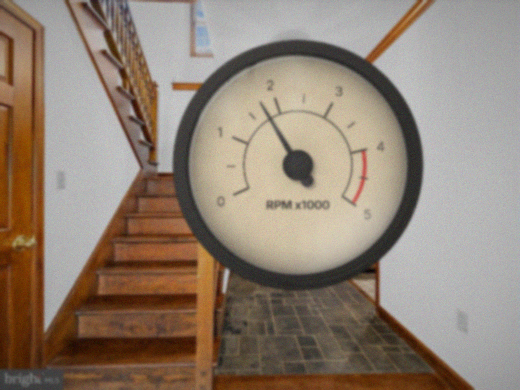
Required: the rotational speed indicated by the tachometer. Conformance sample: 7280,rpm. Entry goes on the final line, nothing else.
1750,rpm
